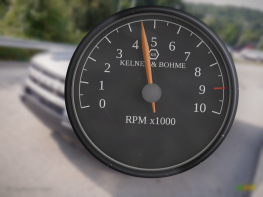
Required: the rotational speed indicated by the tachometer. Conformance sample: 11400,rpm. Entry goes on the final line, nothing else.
4500,rpm
